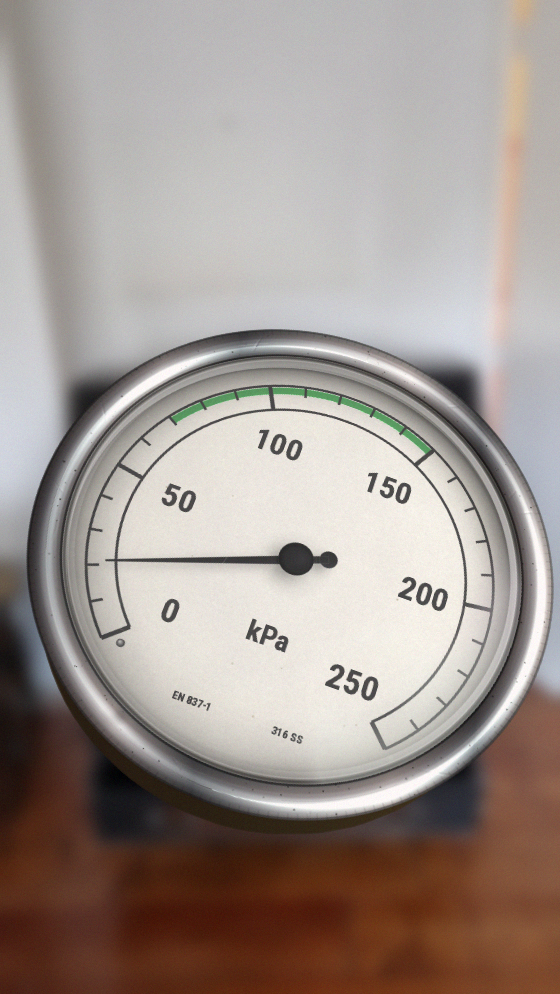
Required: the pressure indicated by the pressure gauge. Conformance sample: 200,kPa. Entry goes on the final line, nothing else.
20,kPa
